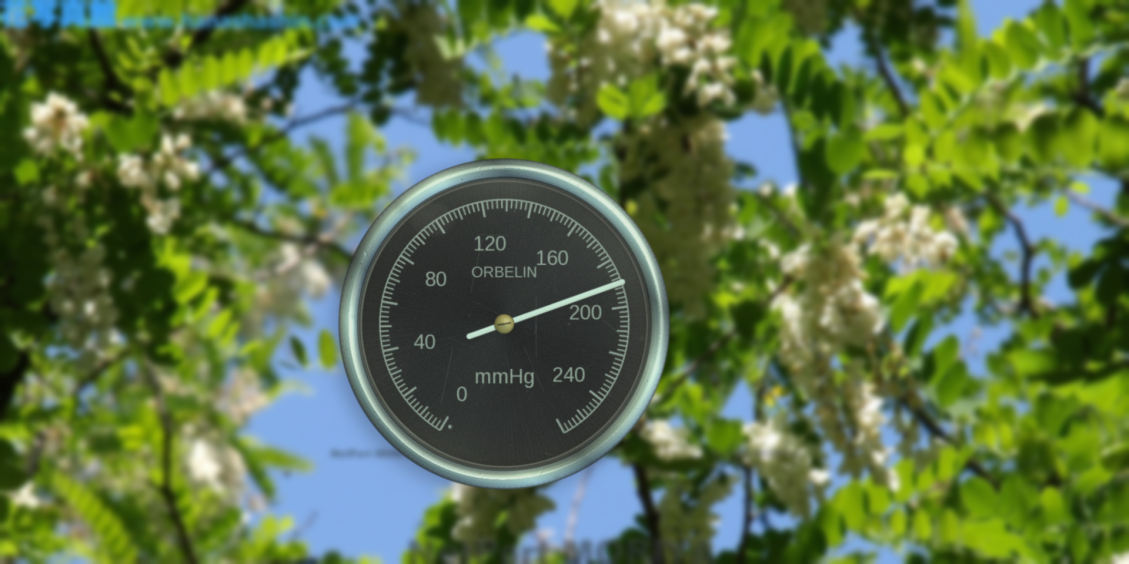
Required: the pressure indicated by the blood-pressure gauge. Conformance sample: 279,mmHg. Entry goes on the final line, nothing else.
190,mmHg
